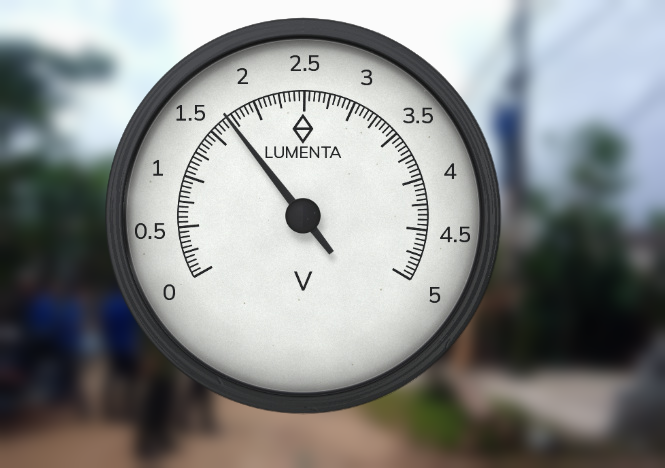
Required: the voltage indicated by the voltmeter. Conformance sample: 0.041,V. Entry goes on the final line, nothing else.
1.7,V
